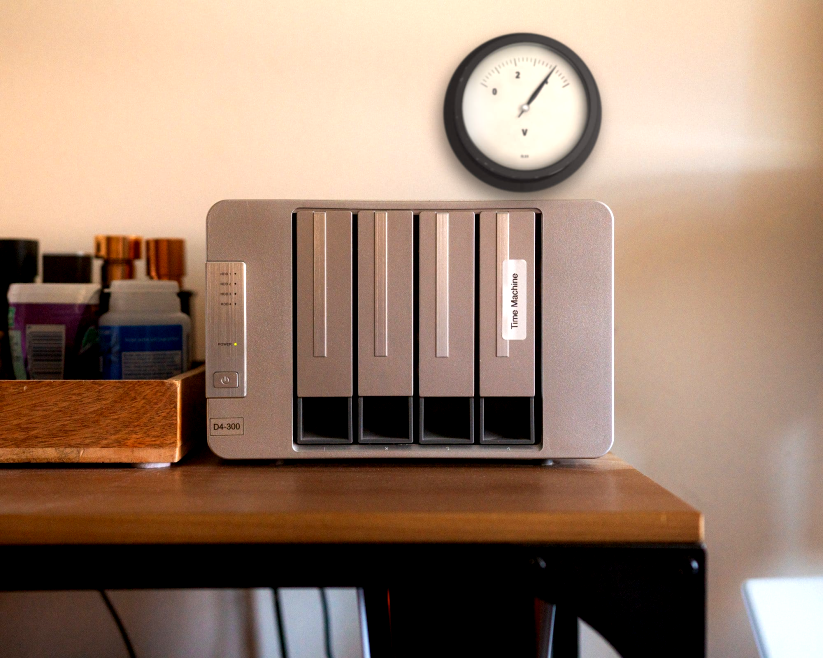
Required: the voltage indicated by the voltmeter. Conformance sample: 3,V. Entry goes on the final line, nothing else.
4,V
